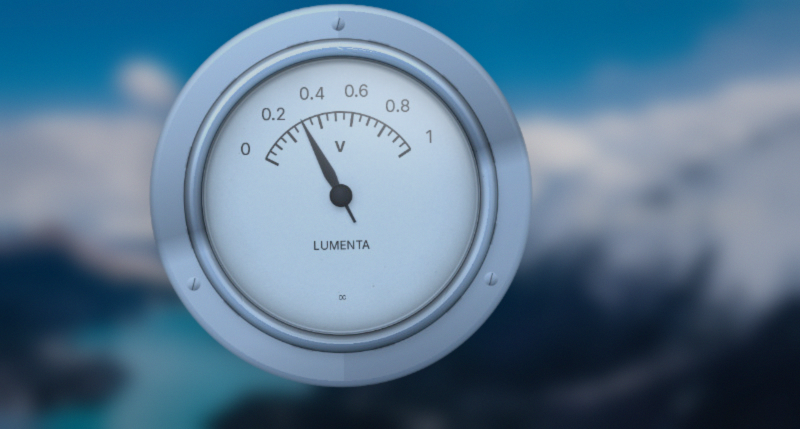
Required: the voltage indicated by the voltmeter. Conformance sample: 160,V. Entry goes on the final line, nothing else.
0.3,V
